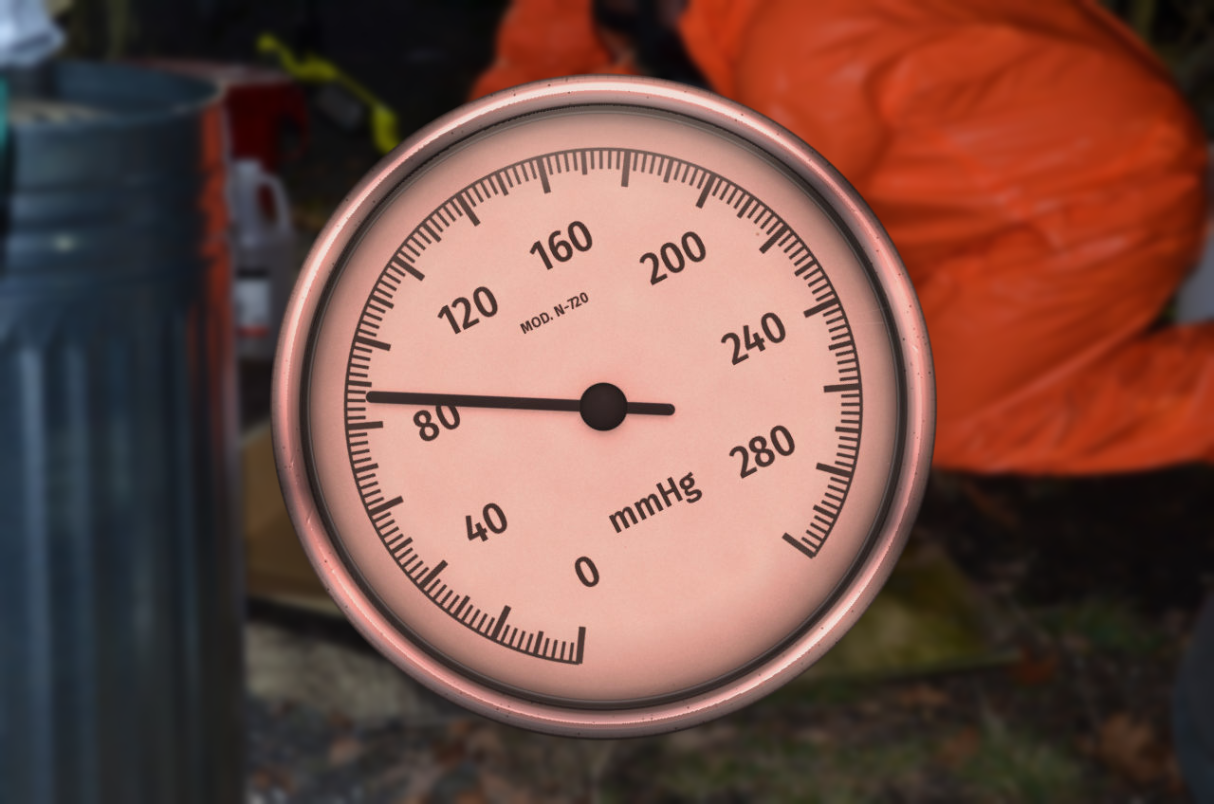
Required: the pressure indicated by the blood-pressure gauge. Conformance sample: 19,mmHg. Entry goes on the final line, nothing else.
87,mmHg
